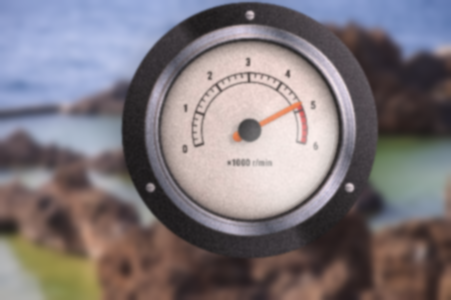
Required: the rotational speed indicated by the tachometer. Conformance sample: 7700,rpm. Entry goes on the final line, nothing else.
4800,rpm
